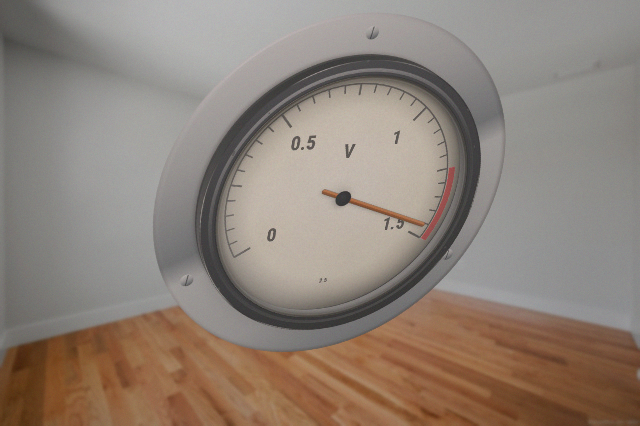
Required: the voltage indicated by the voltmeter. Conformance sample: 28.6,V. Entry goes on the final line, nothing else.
1.45,V
